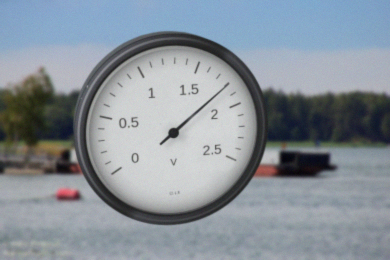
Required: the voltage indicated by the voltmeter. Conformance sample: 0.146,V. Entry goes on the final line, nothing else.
1.8,V
